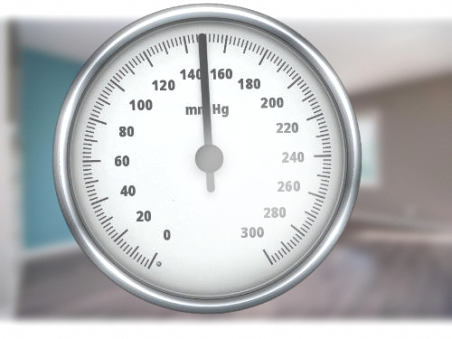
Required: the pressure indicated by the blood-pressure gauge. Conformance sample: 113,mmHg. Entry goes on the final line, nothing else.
148,mmHg
